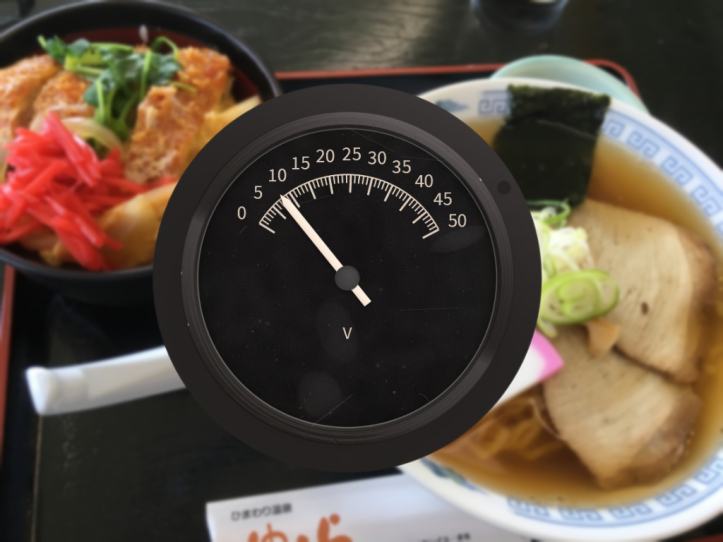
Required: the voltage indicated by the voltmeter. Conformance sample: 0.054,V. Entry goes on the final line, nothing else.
8,V
